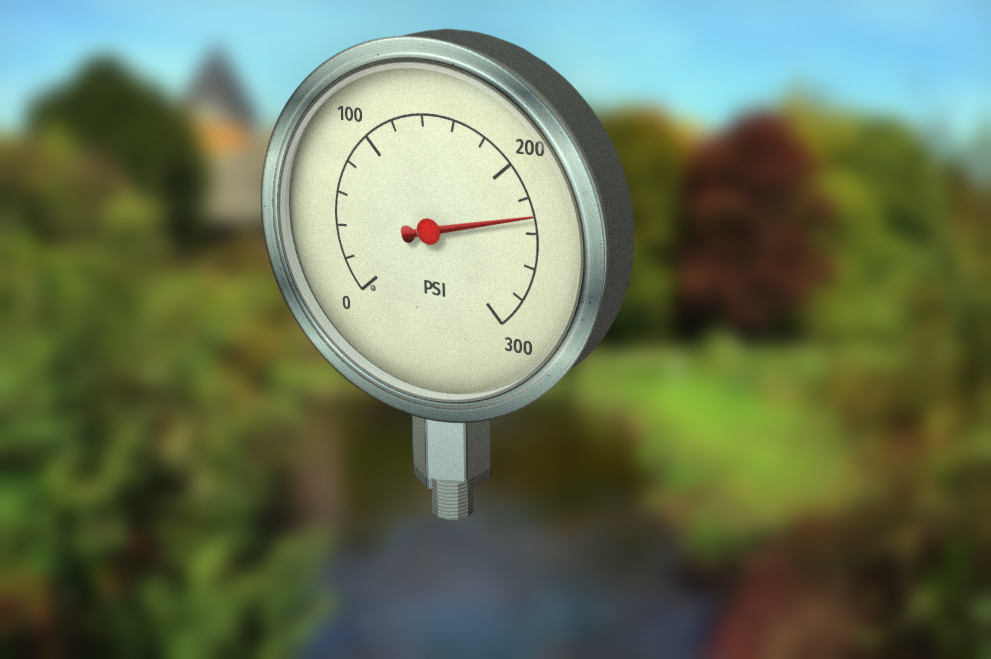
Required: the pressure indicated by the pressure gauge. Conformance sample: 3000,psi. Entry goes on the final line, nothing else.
230,psi
